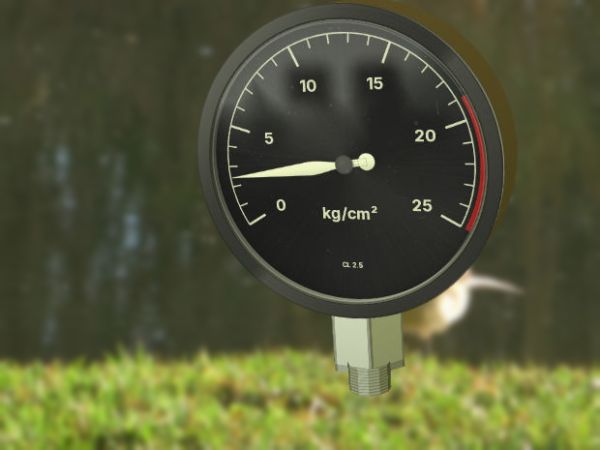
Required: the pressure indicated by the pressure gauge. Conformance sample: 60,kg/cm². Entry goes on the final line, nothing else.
2.5,kg/cm²
